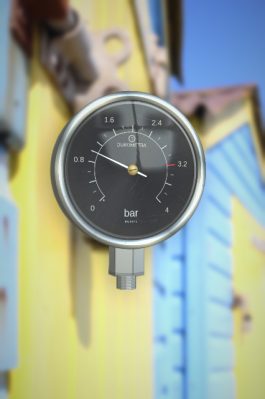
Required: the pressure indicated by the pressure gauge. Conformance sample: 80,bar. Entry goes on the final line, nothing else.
1,bar
